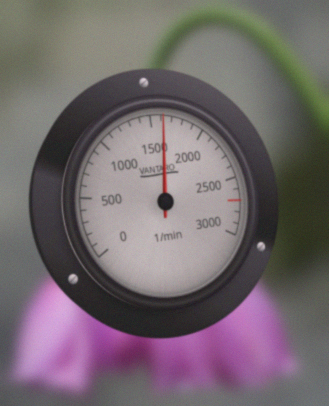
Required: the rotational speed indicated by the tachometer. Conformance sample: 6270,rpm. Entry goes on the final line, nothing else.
1600,rpm
